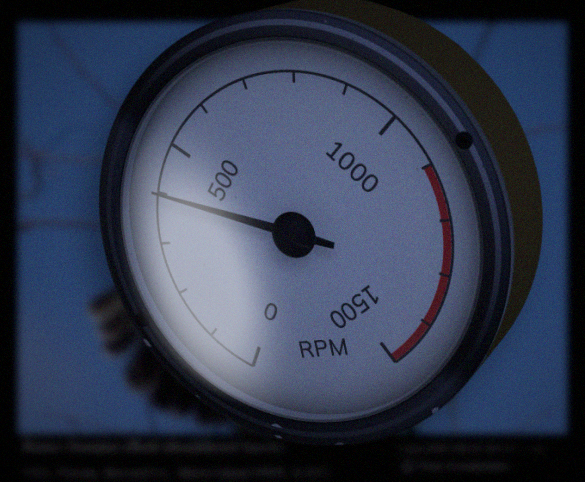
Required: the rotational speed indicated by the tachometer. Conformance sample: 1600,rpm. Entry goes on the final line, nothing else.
400,rpm
